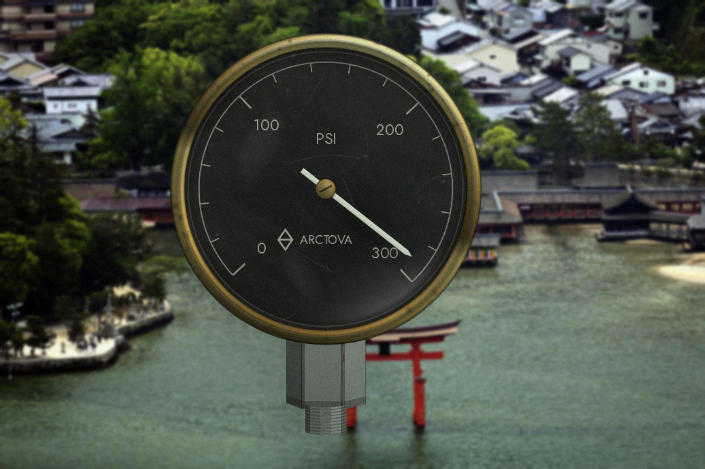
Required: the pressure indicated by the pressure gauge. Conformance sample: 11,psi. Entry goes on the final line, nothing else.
290,psi
